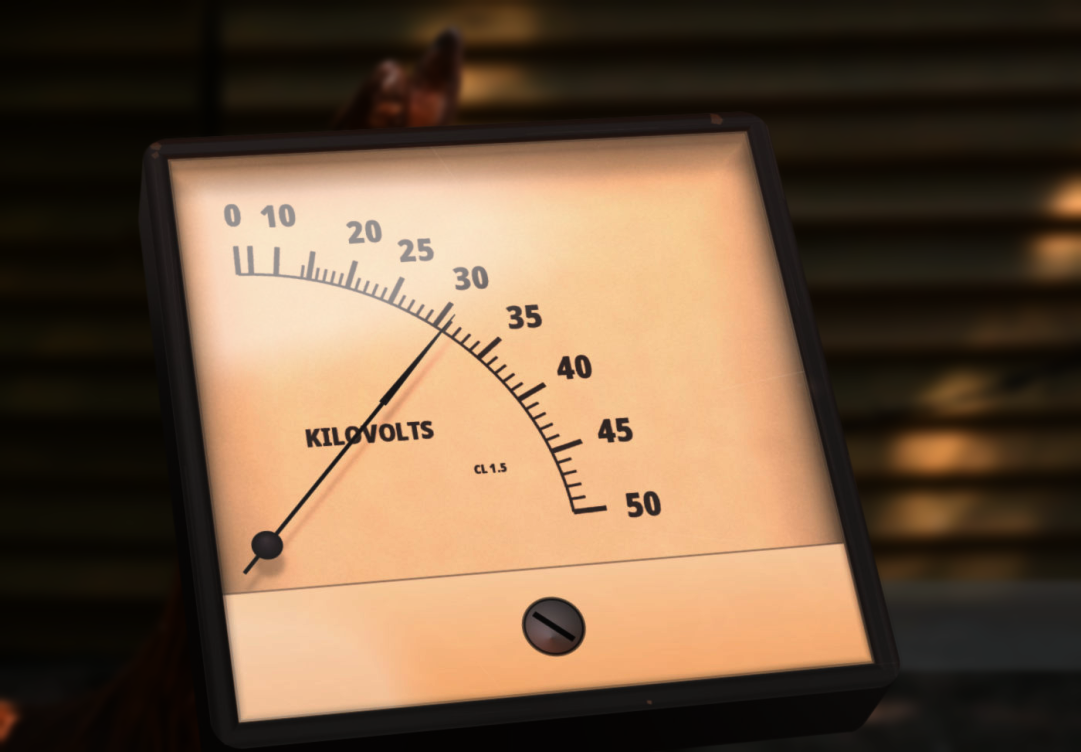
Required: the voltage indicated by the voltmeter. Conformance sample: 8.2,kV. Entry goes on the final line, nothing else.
31,kV
